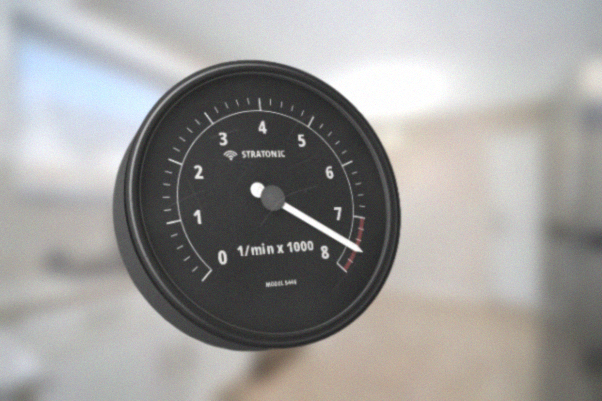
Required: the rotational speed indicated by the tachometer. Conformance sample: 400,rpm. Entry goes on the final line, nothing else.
7600,rpm
